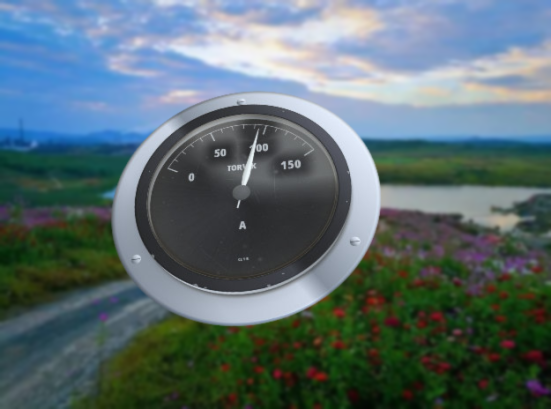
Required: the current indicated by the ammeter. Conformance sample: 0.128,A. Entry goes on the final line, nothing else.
95,A
